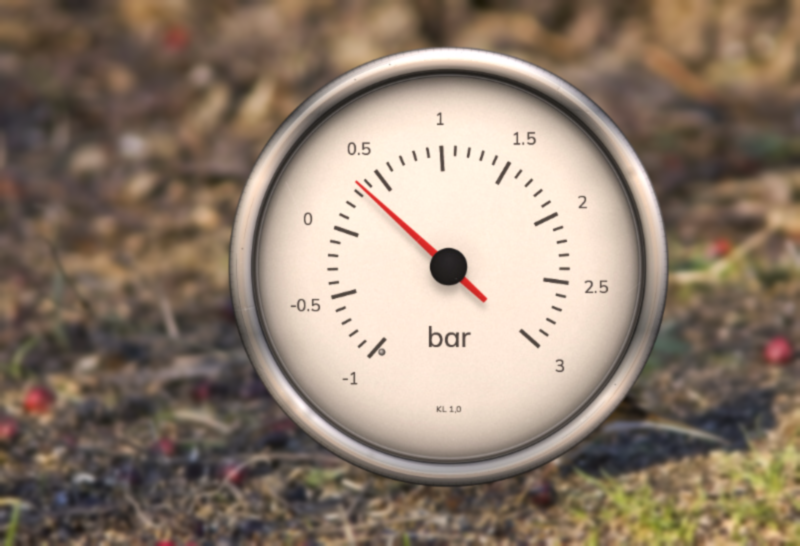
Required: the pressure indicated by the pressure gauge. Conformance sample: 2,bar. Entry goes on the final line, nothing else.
0.35,bar
